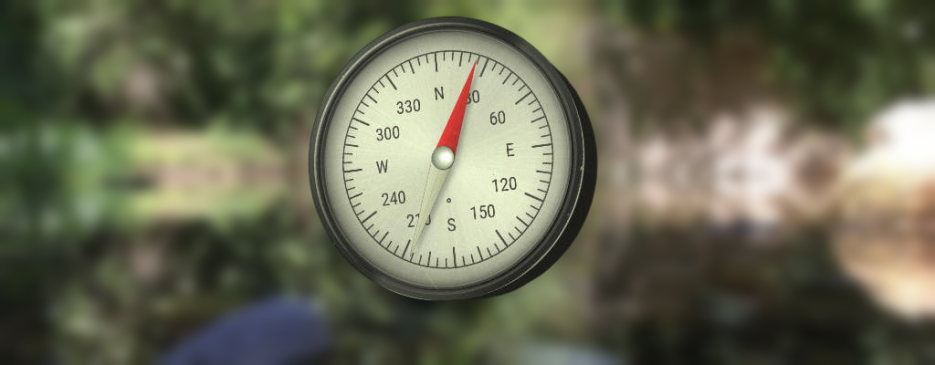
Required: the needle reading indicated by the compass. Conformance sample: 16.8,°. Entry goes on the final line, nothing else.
25,°
